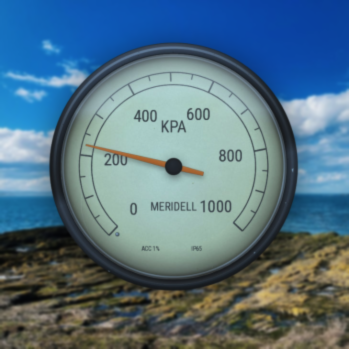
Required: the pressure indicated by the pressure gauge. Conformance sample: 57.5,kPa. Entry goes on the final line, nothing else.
225,kPa
